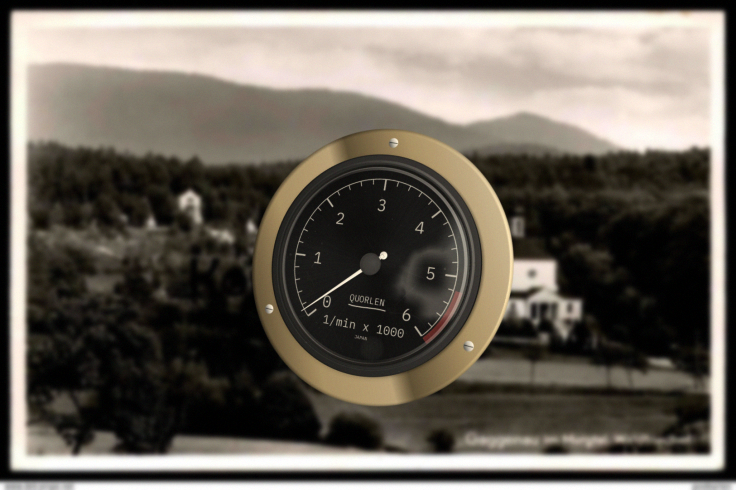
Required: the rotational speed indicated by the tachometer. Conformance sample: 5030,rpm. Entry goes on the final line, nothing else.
100,rpm
